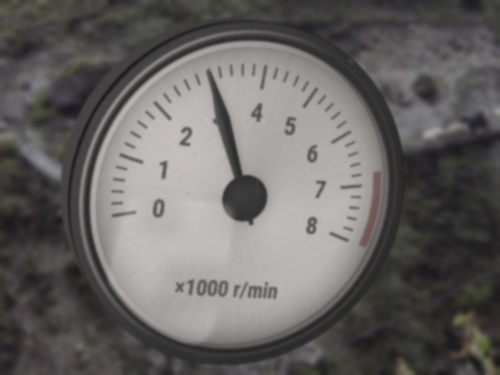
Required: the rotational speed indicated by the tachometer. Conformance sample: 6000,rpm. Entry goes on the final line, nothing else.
3000,rpm
